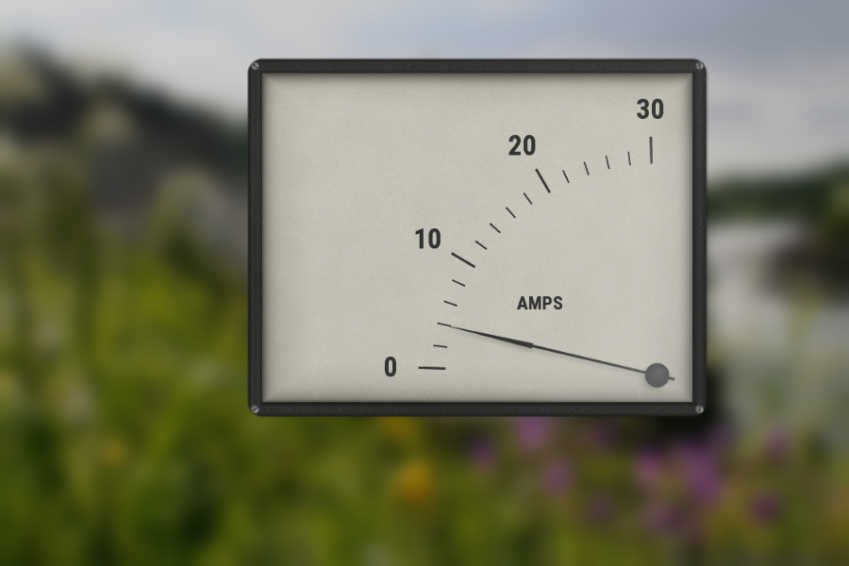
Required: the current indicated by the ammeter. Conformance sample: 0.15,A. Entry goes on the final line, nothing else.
4,A
